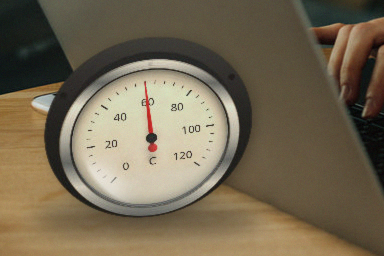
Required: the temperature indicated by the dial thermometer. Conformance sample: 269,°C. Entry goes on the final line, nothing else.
60,°C
